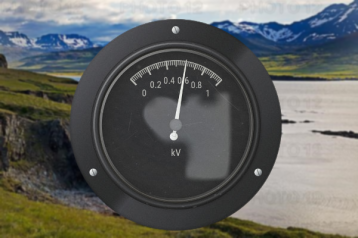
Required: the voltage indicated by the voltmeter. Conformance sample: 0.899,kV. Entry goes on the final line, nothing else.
0.6,kV
